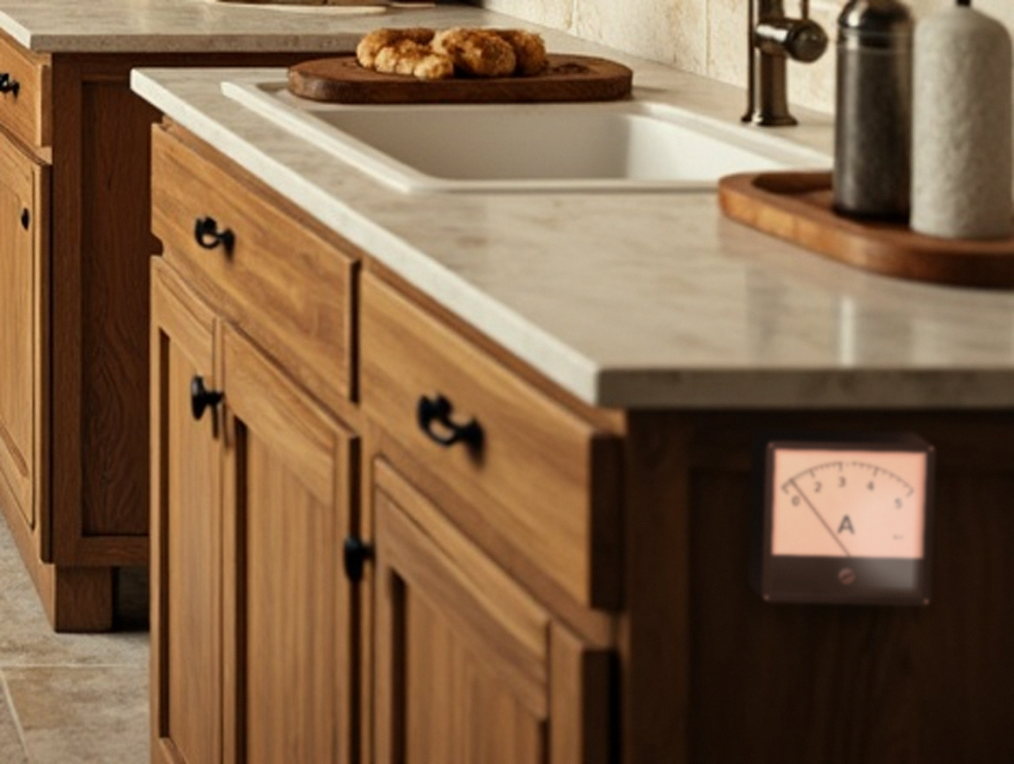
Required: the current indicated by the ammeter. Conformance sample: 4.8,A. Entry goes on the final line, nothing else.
1,A
